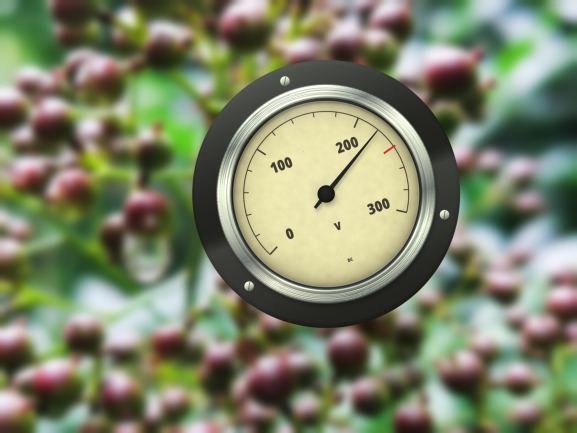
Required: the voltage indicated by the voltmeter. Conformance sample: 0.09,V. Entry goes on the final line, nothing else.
220,V
